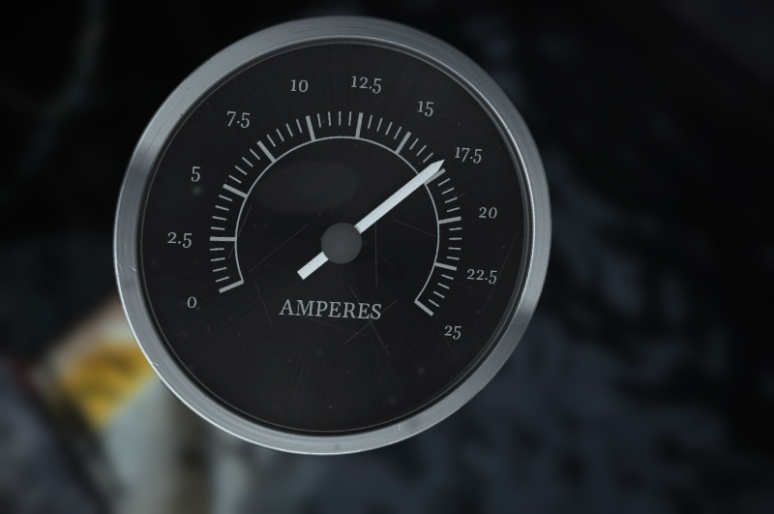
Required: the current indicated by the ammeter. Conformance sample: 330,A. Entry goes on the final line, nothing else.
17,A
